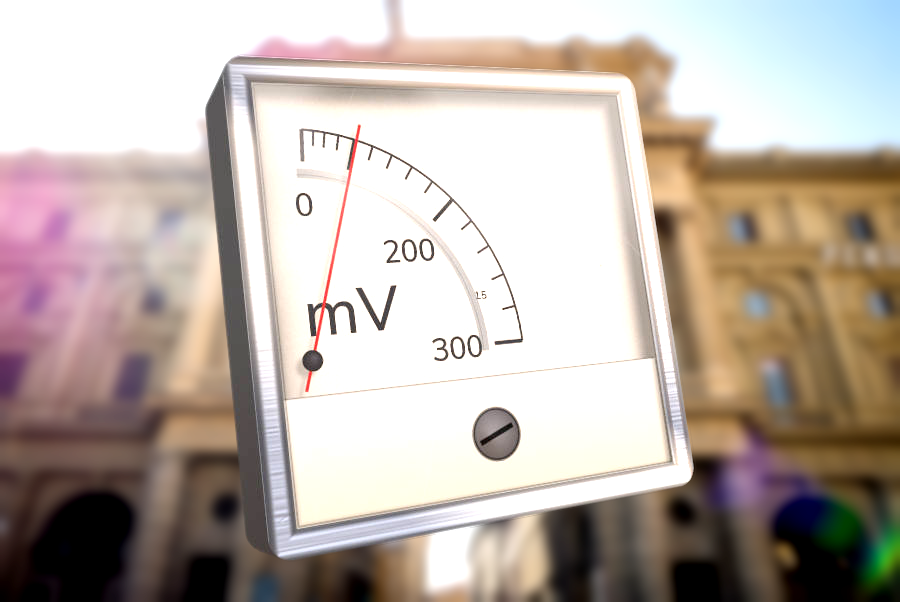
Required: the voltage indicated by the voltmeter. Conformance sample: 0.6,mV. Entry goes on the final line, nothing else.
100,mV
